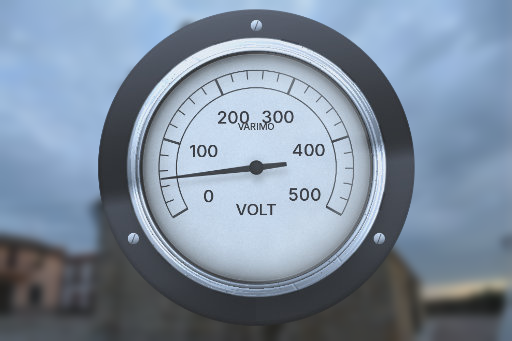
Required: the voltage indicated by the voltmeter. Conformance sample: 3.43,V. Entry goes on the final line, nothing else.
50,V
